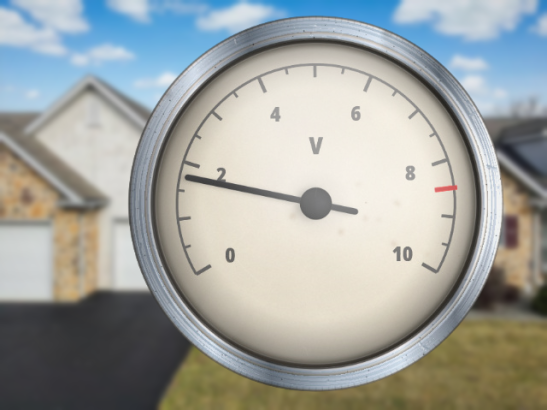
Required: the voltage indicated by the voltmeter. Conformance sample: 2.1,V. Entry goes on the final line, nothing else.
1.75,V
